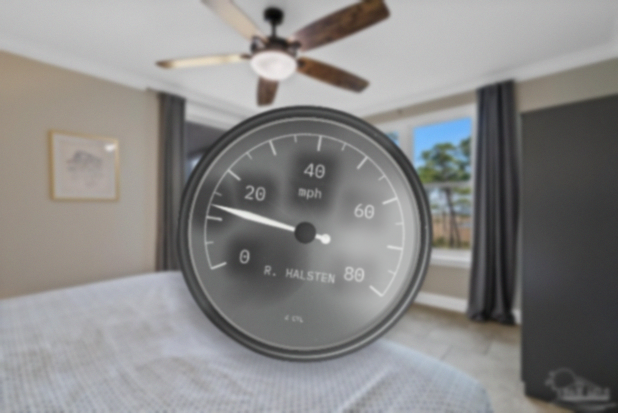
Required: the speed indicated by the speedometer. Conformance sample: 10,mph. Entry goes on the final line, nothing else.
12.5,mph
